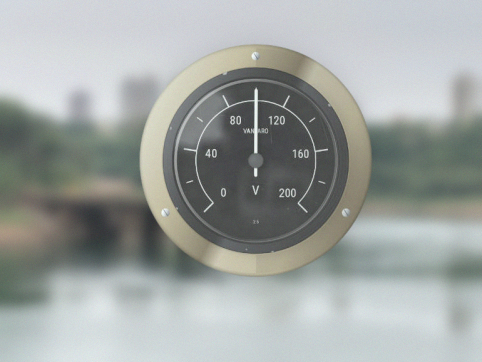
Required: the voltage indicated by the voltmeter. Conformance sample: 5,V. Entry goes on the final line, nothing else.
100,V
